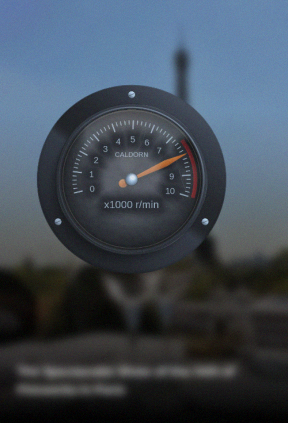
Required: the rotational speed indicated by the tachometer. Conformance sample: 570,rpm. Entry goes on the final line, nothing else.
8000,rpm
